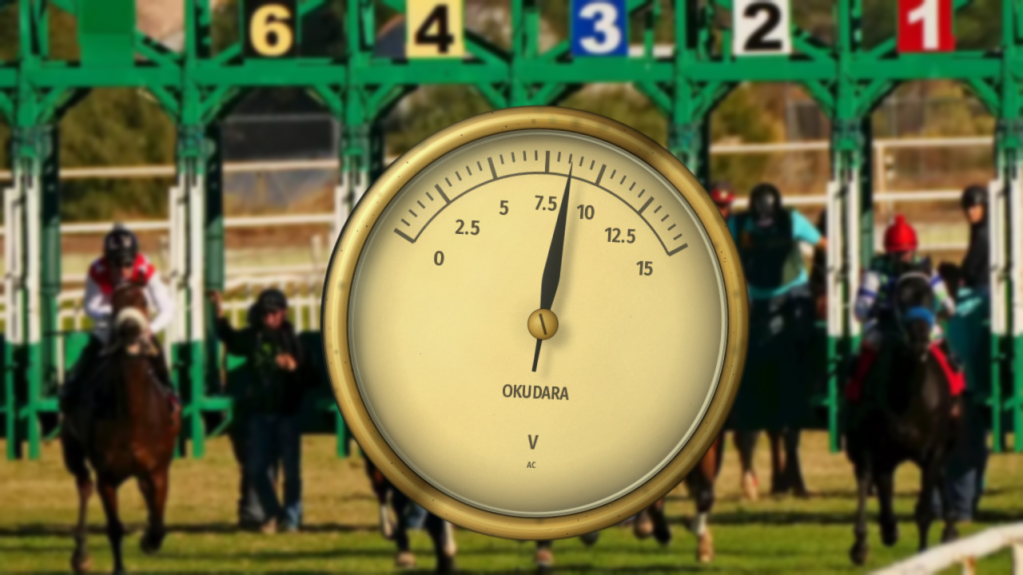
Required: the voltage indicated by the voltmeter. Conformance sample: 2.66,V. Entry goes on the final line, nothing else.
8.5,V
